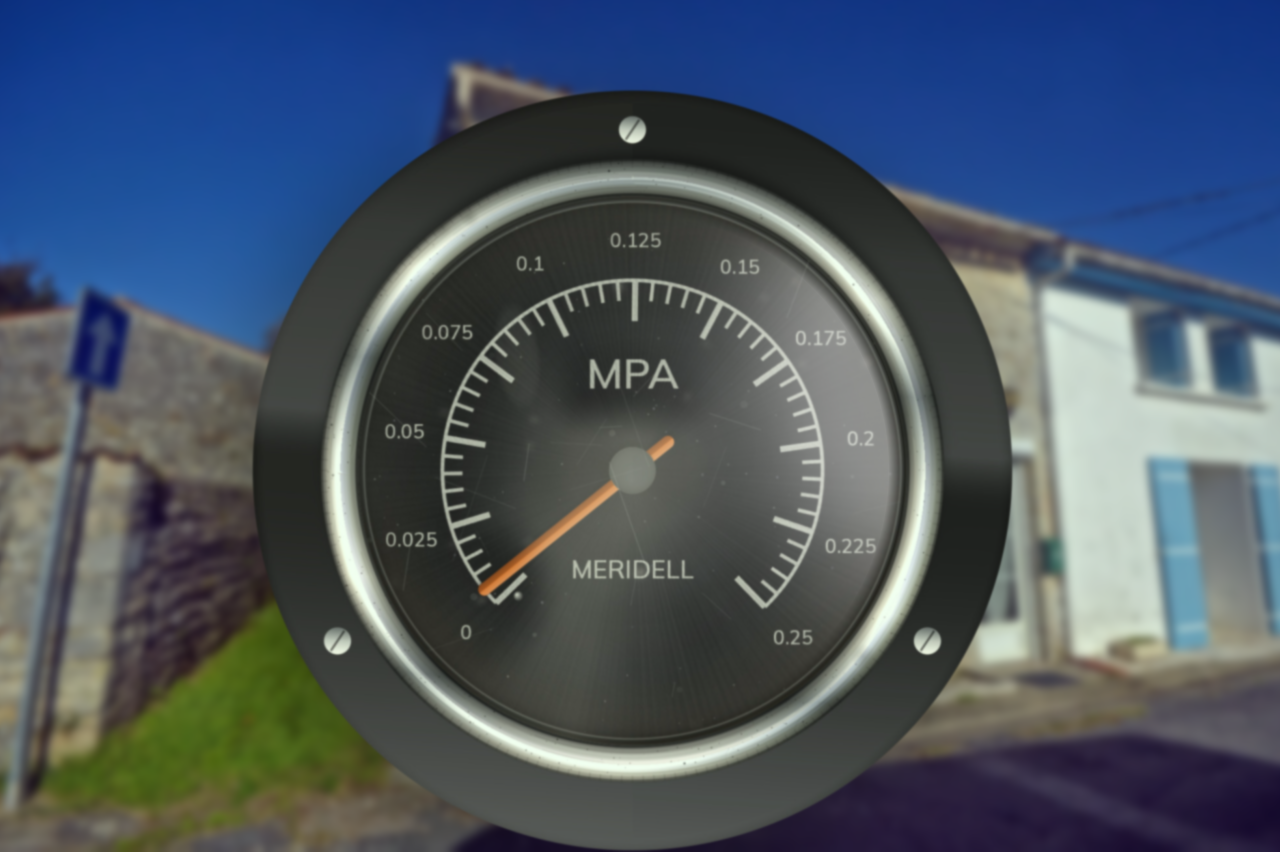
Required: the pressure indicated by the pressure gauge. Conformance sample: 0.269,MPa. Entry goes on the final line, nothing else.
0.005,MPa
